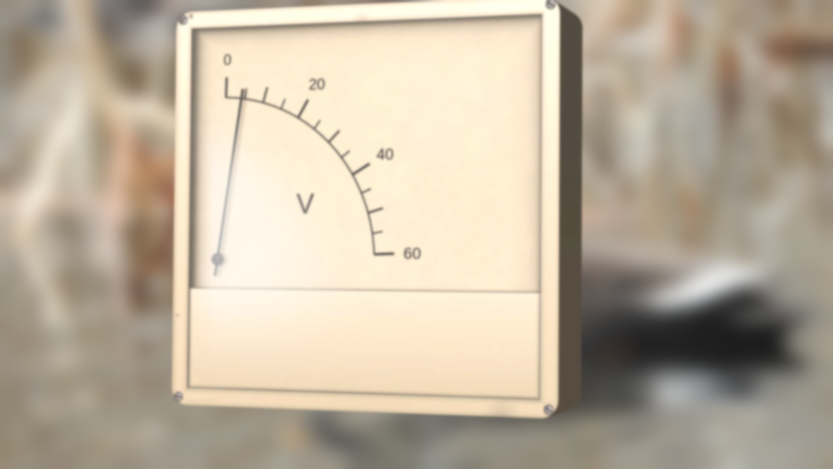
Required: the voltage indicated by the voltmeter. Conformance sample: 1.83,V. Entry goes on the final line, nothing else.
5,V
